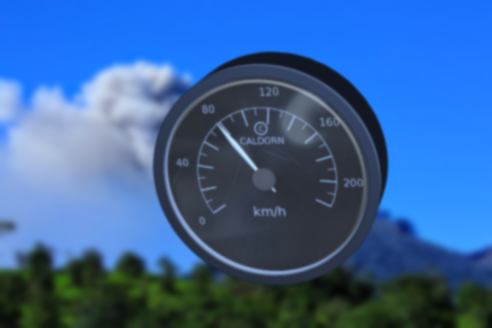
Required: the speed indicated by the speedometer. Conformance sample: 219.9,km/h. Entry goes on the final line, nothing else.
80,km/h
